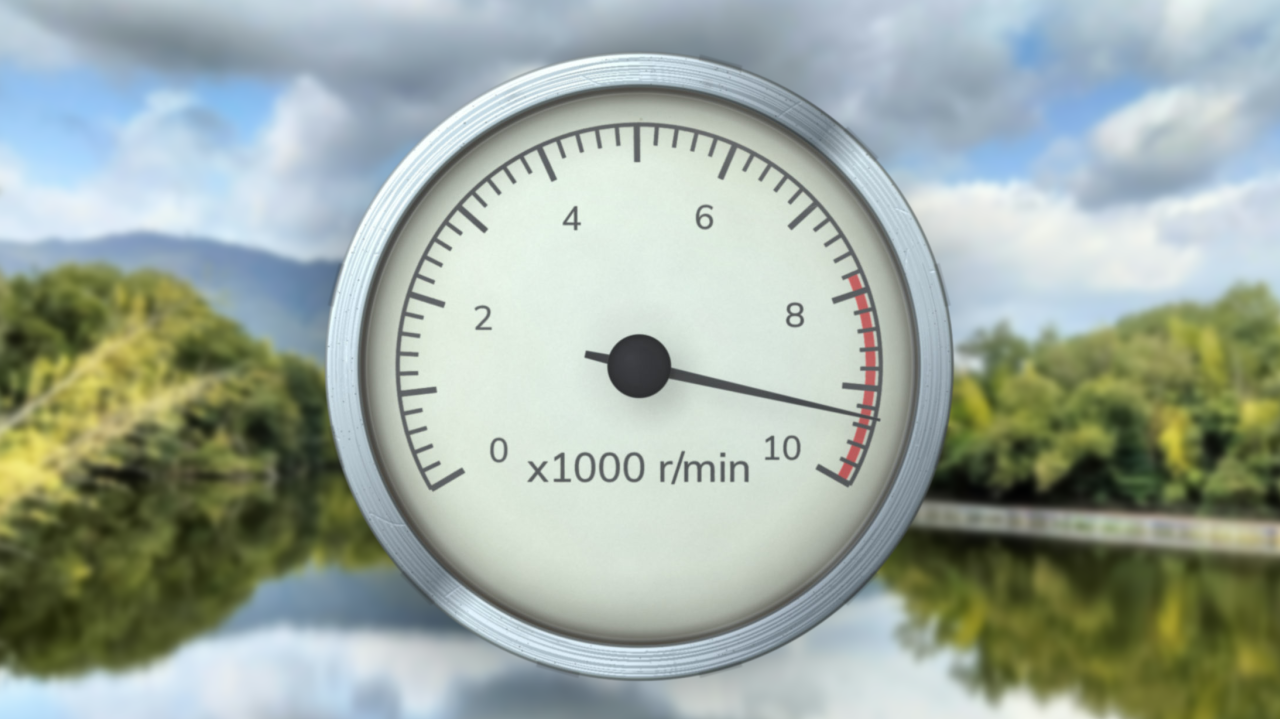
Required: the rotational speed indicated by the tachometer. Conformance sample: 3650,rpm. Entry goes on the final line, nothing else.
9300,rpm
